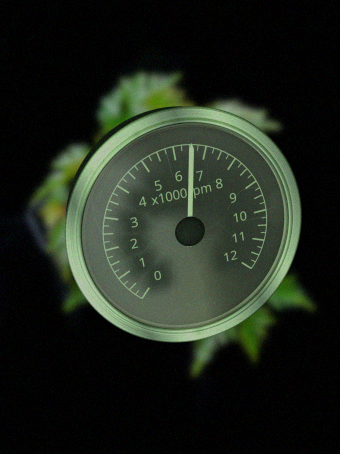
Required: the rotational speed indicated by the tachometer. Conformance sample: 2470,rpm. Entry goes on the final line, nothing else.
6500,rpm
